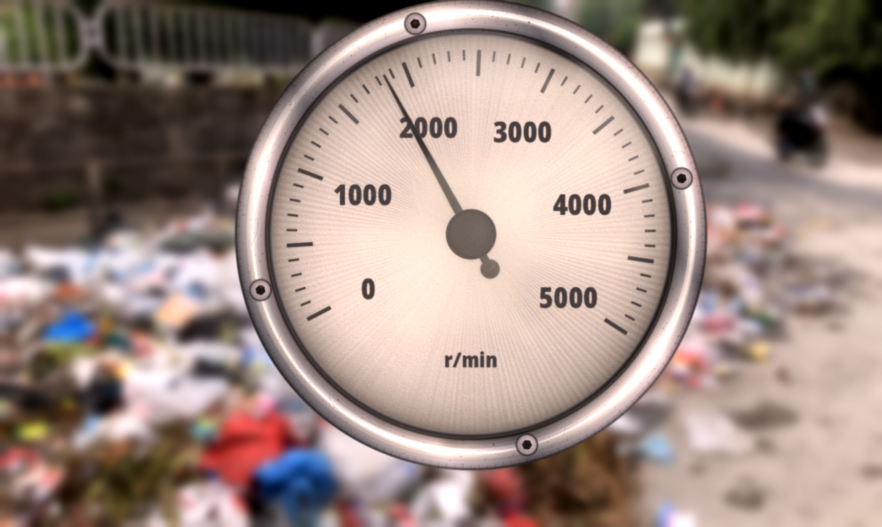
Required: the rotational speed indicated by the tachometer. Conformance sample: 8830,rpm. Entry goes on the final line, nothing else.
1850,rpm
